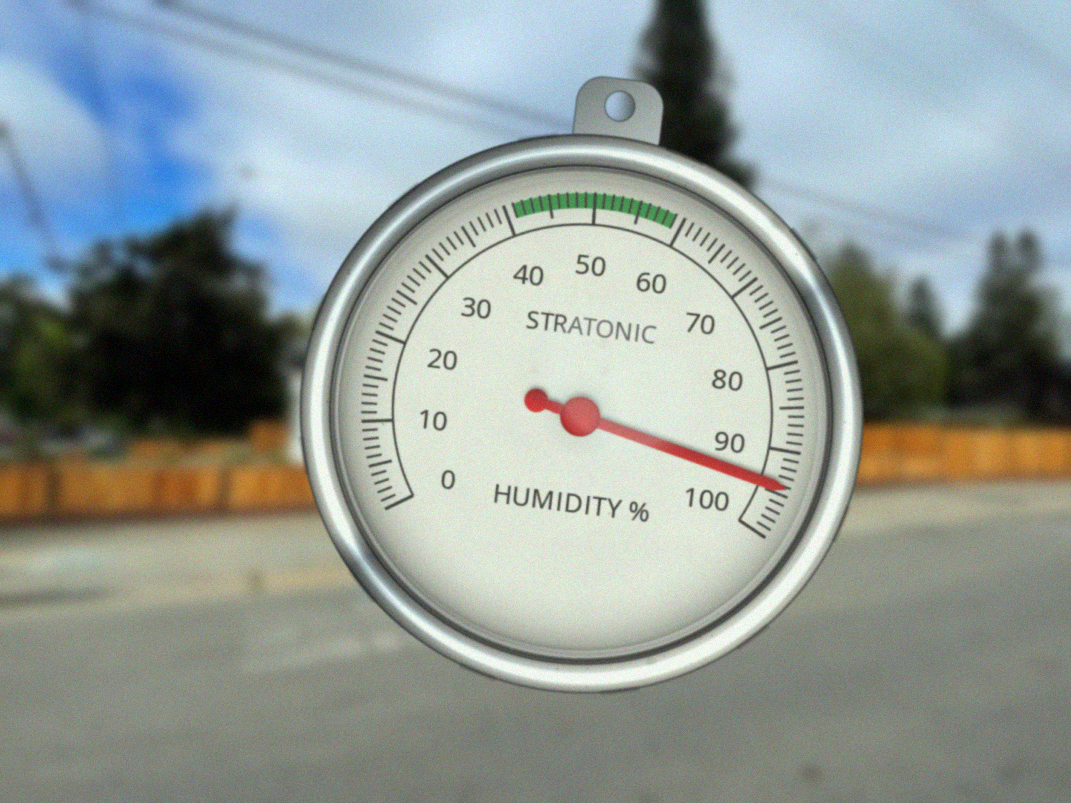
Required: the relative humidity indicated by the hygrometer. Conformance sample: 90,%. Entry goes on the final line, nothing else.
94,%
